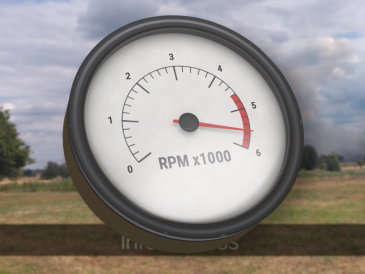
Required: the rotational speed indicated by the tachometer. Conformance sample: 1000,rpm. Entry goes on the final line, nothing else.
5600,rpm
